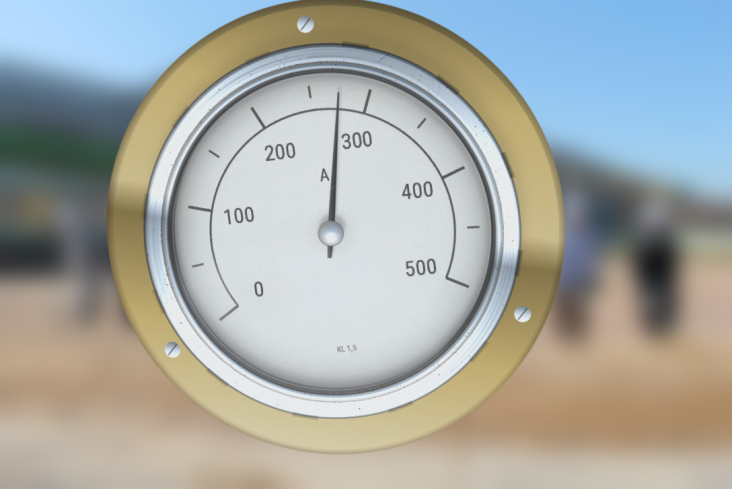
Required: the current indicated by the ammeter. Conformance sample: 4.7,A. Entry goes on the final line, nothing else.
275,A
